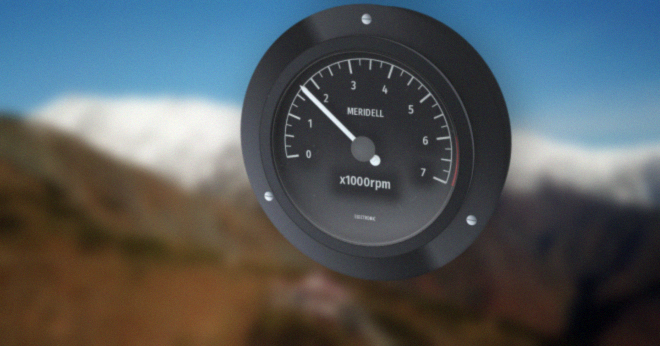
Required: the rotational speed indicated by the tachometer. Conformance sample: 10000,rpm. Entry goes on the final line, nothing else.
1750,rpm
